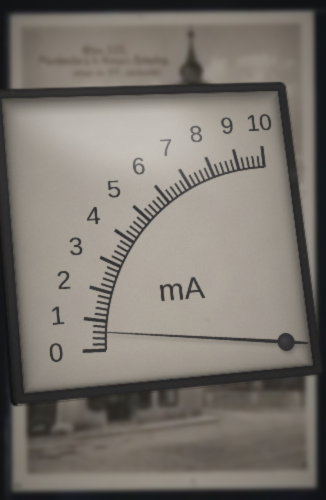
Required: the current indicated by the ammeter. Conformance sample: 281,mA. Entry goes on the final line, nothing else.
0.6,mA
